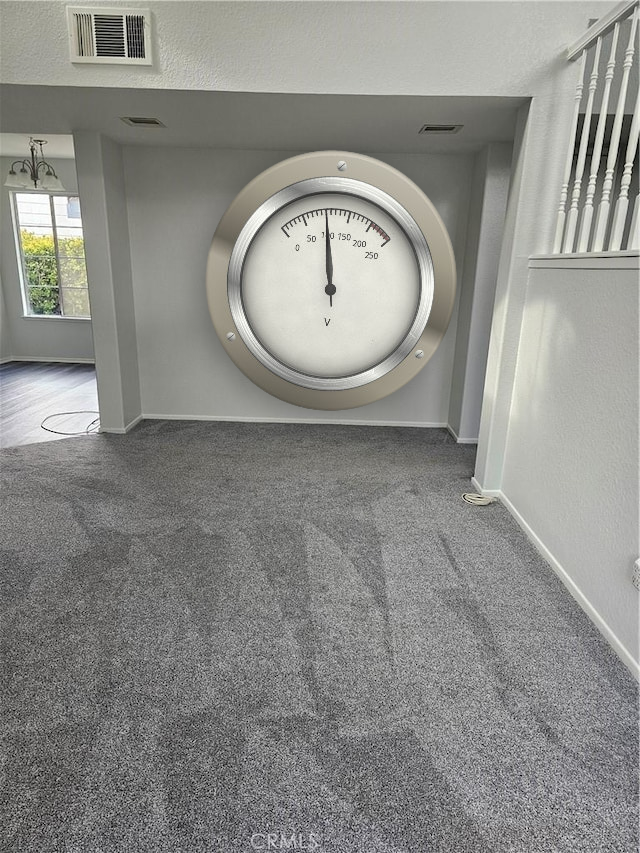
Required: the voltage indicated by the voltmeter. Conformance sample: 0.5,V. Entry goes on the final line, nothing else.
100,V
